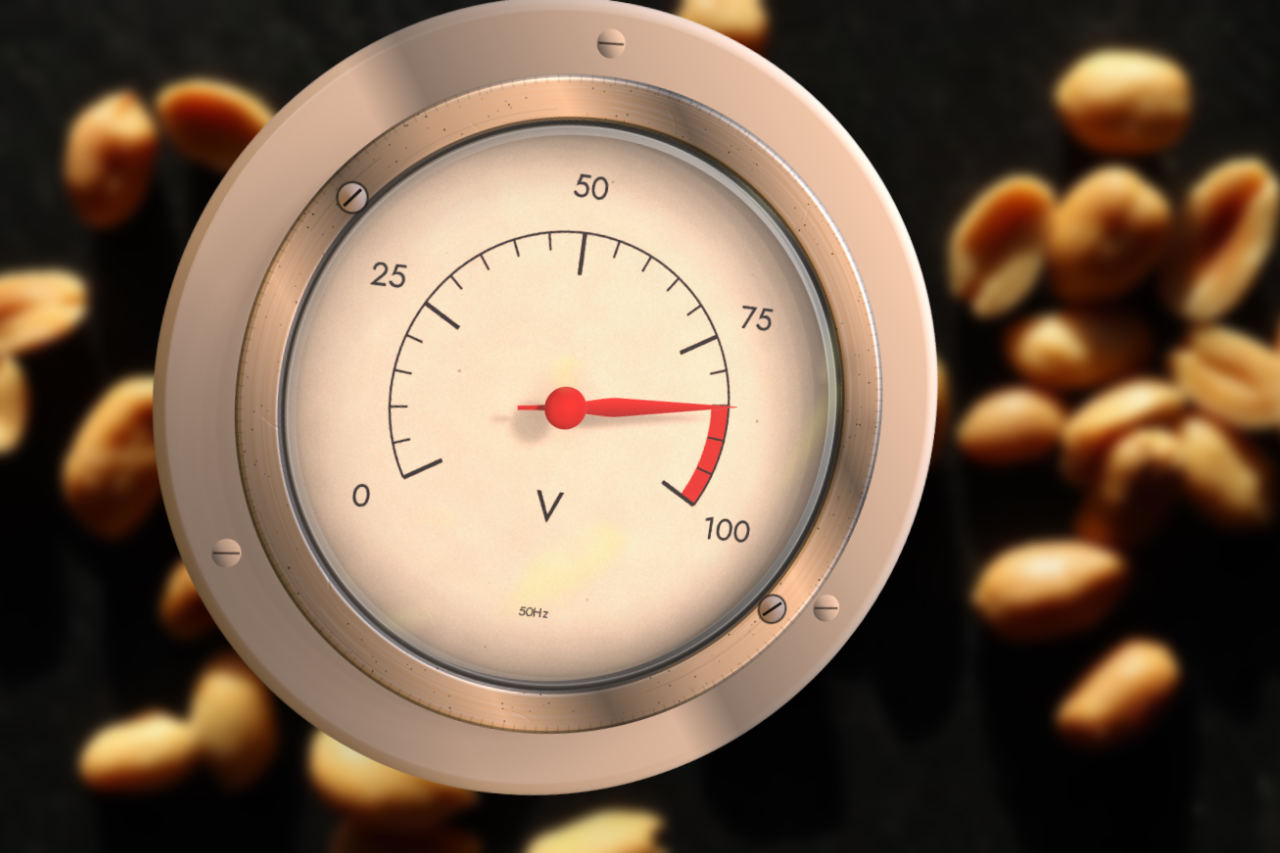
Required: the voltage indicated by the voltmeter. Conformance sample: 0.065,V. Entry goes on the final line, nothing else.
85,V
